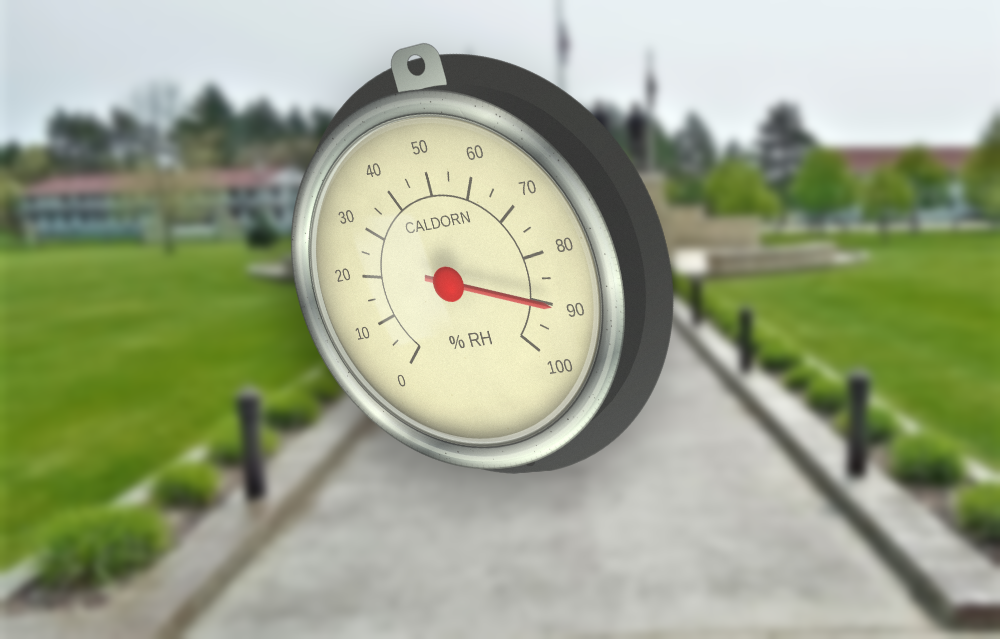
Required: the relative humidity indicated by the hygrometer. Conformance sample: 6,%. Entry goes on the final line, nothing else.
90,%
